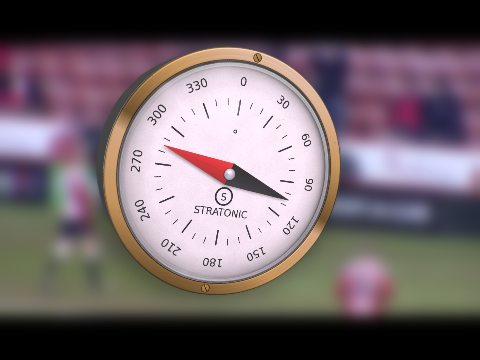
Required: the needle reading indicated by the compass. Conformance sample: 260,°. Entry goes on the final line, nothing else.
285,°
